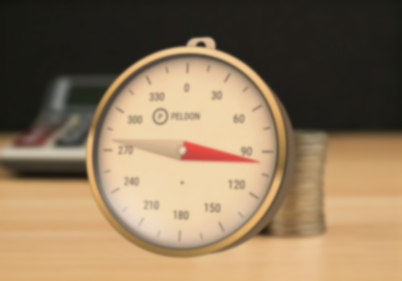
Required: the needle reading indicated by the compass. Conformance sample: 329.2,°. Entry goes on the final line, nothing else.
97.5,°
